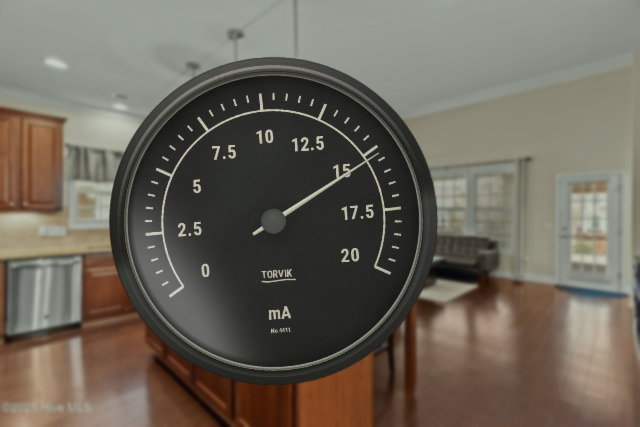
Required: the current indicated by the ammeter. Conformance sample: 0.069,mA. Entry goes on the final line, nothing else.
15.25,mA
